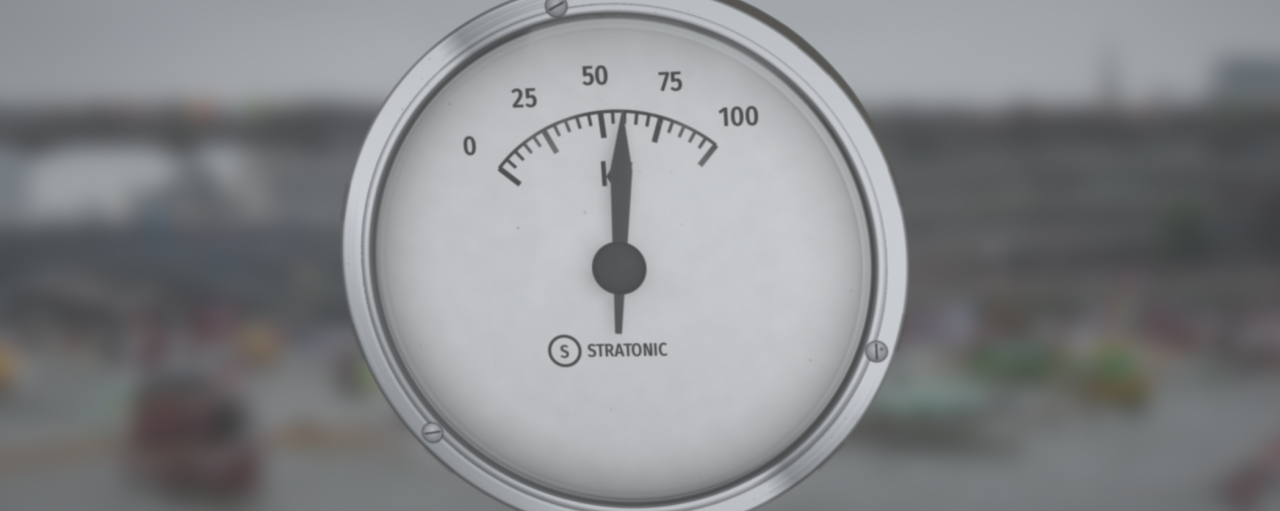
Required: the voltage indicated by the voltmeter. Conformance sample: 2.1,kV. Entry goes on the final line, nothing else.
60,kV
